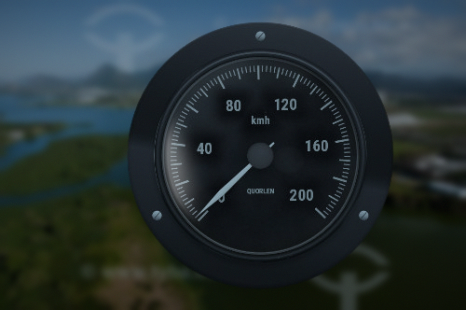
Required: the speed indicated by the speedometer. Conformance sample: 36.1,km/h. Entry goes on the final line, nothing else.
2,km/h
